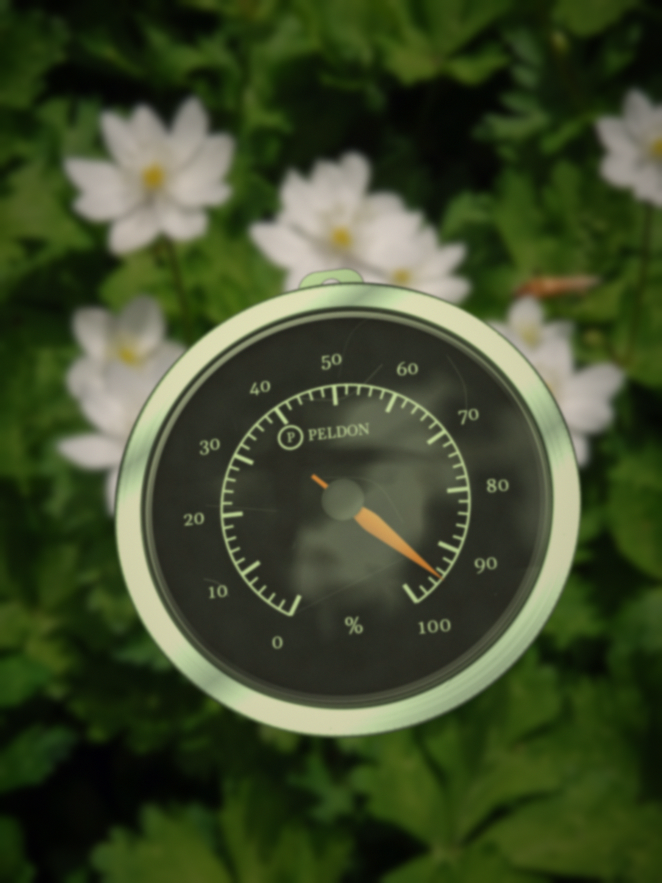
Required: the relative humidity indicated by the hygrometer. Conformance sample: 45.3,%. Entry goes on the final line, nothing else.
95,%
